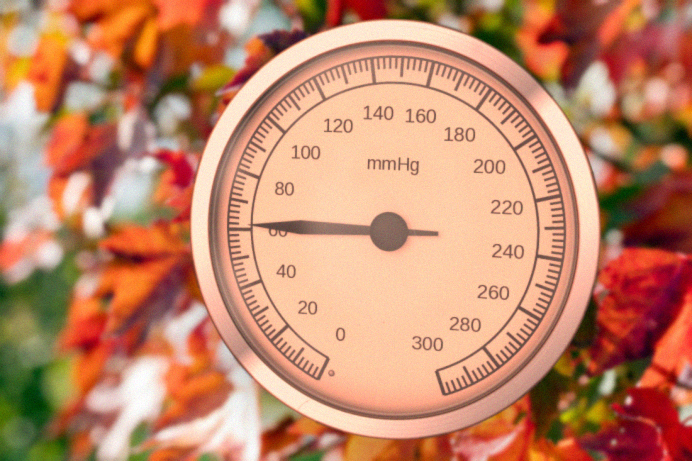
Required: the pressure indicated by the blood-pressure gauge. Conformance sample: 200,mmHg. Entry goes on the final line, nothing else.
62,mmHg
